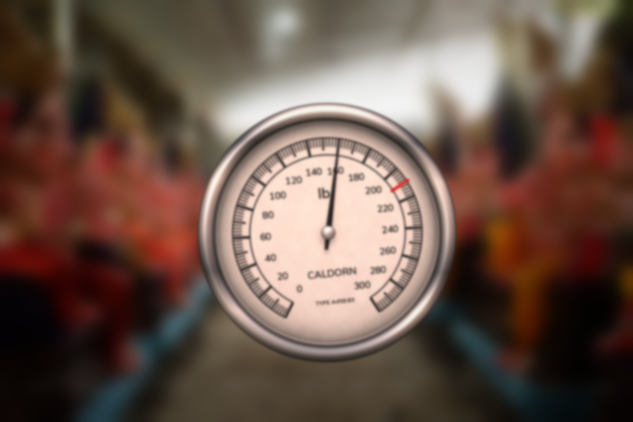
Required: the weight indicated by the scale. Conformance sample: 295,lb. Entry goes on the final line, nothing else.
160,lb
